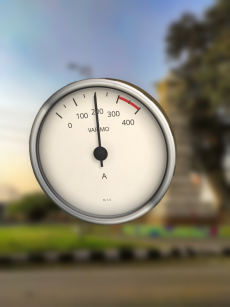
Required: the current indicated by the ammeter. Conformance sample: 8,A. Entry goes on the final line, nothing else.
200,A
